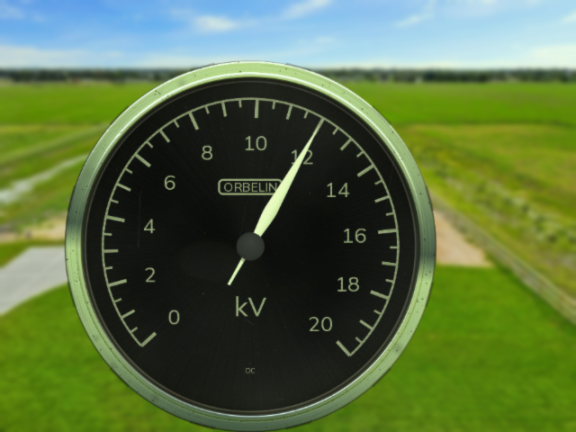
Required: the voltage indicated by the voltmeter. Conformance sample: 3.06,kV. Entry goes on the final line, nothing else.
12,kV
